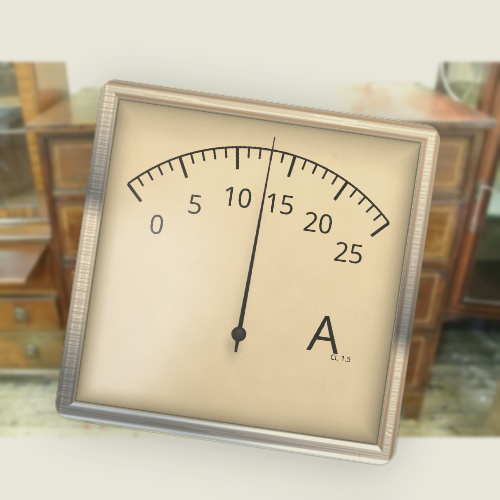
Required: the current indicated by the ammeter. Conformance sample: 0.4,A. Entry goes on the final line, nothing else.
13,A
